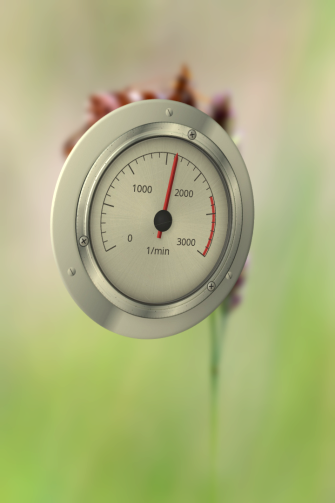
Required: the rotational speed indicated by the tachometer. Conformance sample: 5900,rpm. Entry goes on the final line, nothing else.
1600,rpm
